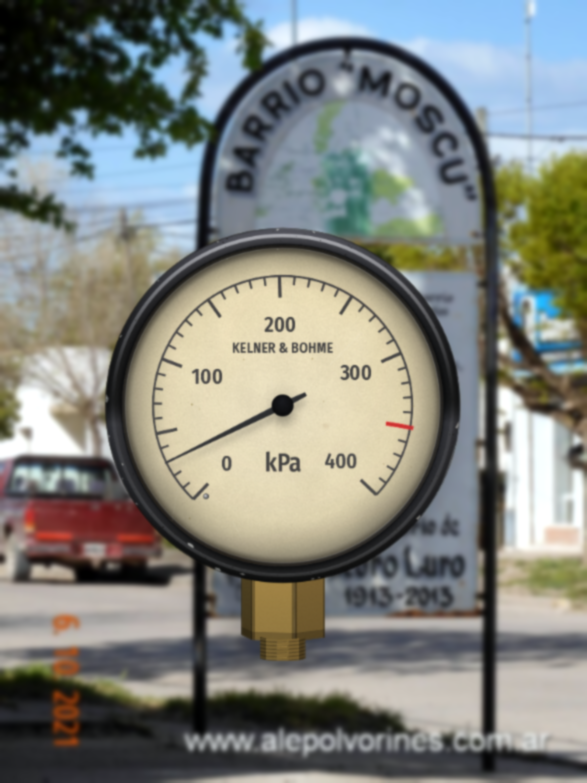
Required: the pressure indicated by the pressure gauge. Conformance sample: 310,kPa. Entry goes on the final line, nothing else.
30,kPa
